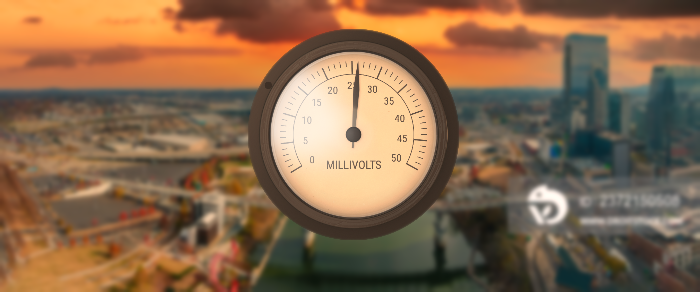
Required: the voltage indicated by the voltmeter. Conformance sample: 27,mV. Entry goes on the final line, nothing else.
26,mV
